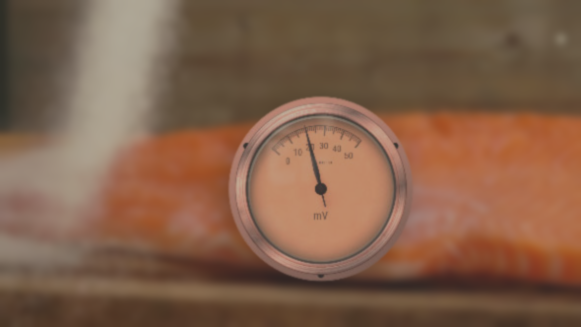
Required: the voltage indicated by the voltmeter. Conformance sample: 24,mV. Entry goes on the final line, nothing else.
20,mV
